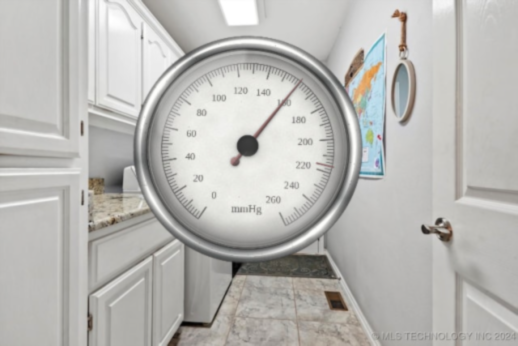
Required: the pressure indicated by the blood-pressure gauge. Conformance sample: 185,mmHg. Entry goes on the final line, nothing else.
160,mmHg
